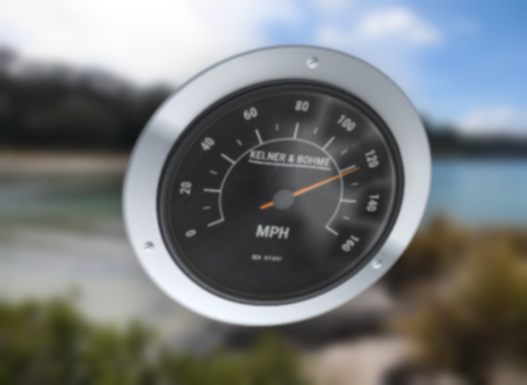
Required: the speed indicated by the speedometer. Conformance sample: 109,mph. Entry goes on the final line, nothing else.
120,mph
